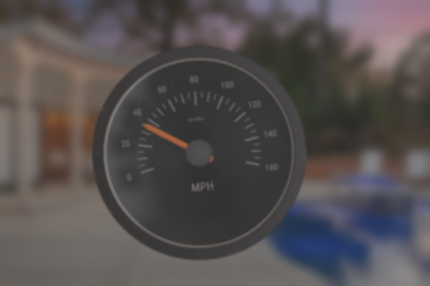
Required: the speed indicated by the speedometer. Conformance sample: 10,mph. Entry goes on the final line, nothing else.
35,mph
